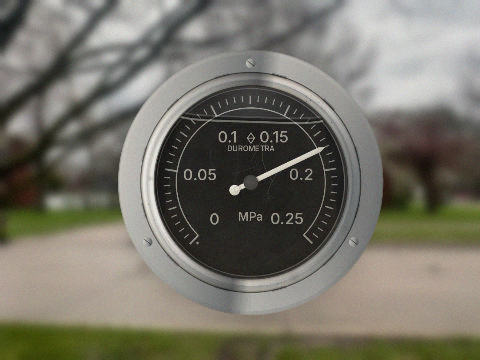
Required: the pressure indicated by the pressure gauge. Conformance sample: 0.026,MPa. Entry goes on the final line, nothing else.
0.185,MPa
